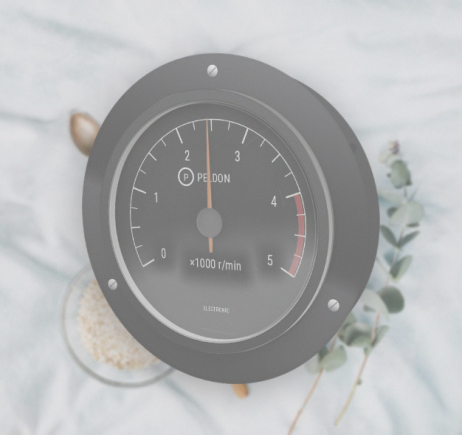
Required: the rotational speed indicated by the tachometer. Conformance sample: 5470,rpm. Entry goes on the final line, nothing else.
2500,rpm
